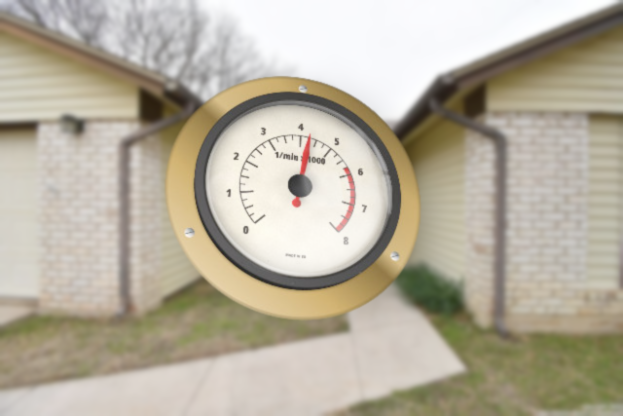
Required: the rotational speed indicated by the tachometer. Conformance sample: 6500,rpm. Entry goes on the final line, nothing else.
4250,rpm
